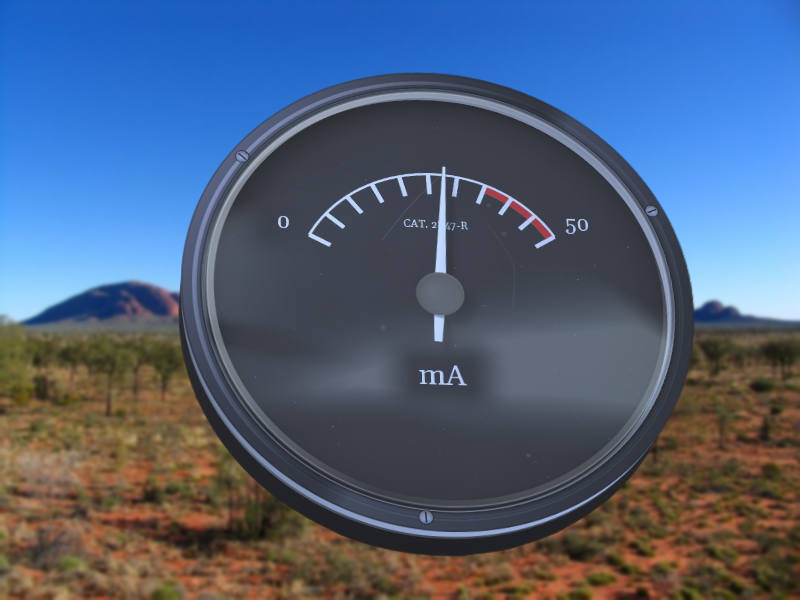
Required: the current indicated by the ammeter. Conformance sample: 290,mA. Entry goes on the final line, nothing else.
27.5,mA
